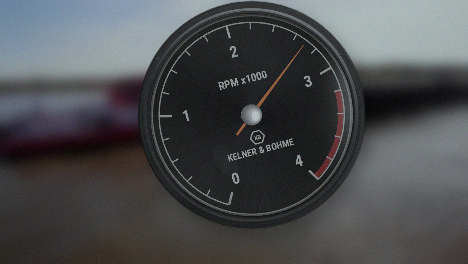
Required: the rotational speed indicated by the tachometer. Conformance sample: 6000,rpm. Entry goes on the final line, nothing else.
2700,rpm
